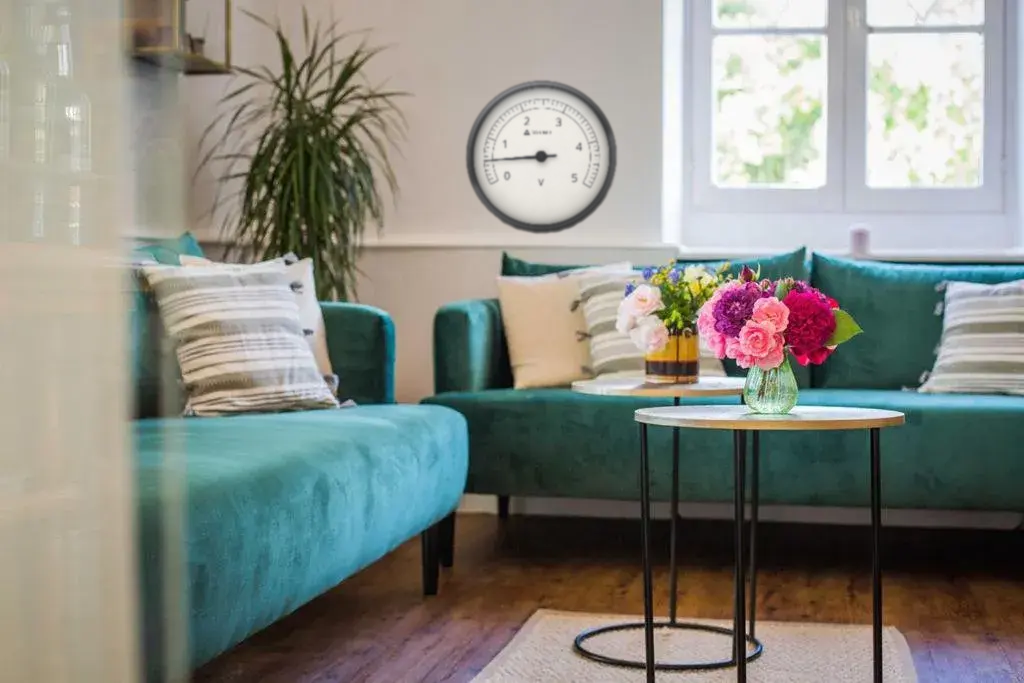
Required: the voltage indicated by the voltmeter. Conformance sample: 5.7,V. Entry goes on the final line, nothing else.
0.5,V
